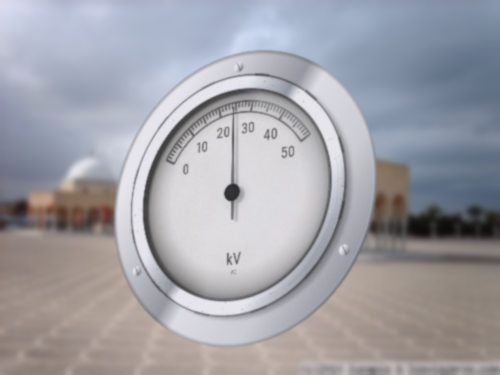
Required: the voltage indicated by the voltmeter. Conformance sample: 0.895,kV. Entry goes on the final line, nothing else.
25,kV
